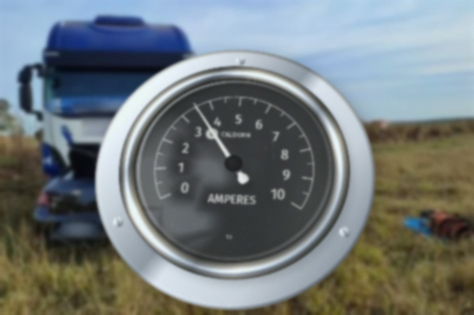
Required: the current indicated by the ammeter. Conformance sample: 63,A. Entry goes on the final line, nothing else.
3.5,A
